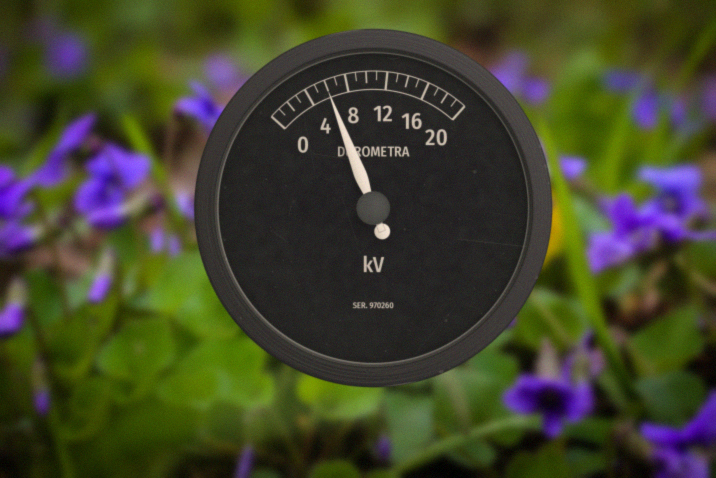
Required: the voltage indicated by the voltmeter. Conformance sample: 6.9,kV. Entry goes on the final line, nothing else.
6,kV
